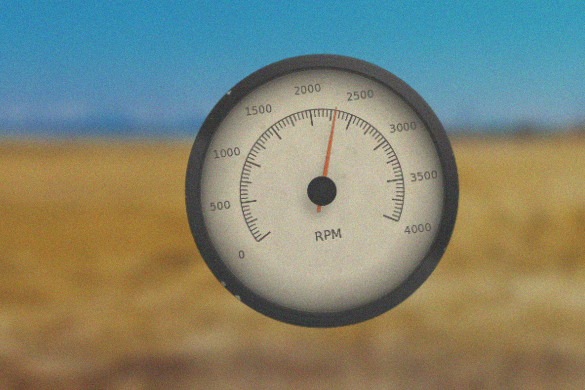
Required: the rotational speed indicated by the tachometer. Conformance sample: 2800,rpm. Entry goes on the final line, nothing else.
2300,rpm
